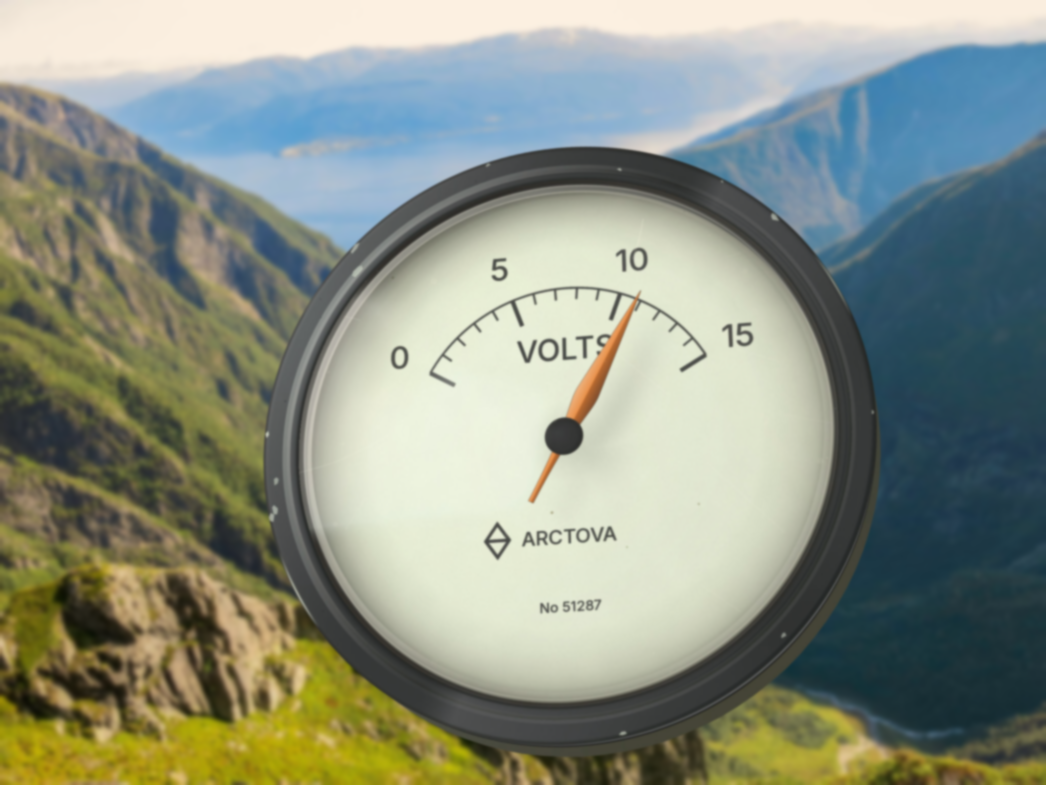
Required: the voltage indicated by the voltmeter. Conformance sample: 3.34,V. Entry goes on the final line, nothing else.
11,V
